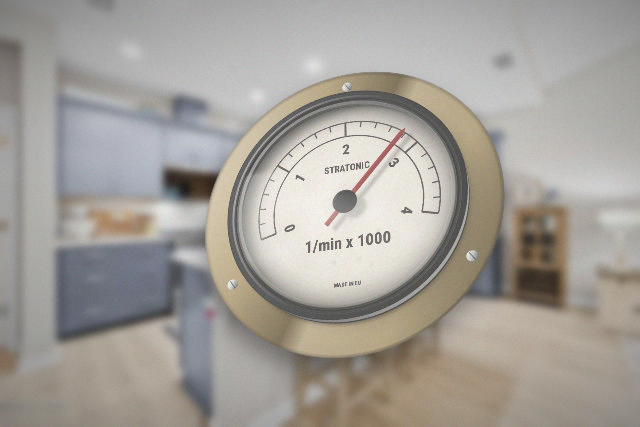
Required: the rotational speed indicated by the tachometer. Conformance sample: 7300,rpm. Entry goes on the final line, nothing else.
2800,rpm
